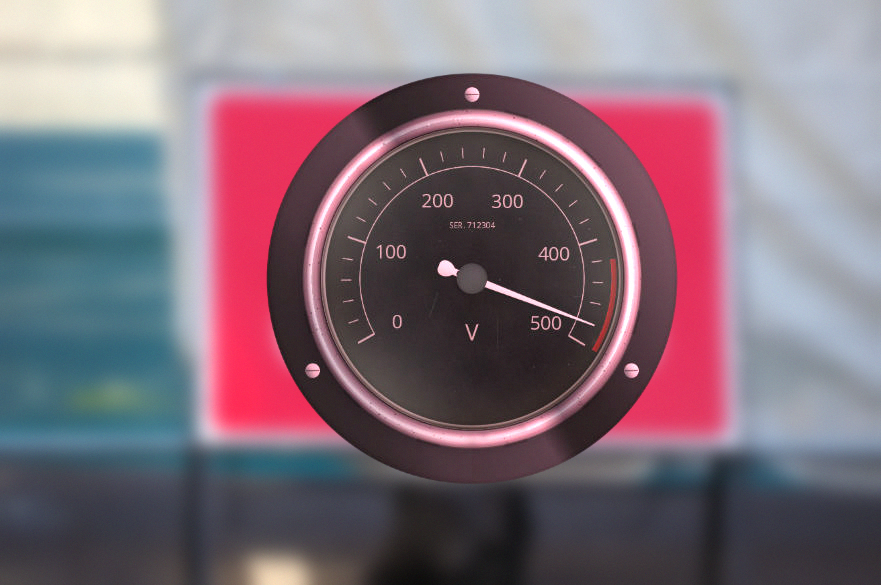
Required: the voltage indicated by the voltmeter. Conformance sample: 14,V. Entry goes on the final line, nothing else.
480,V
